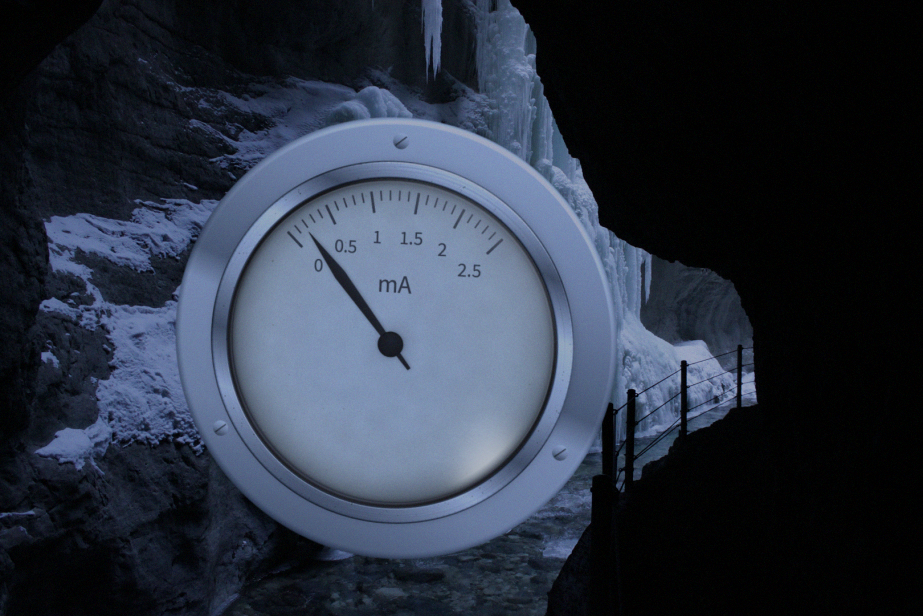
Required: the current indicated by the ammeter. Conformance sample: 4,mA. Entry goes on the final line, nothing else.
0.2,mA
